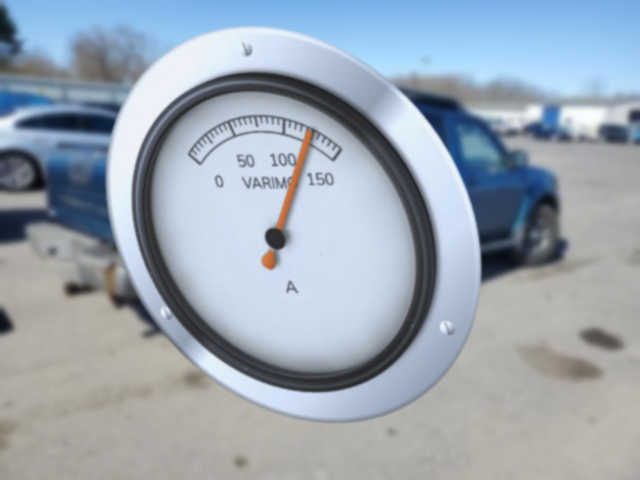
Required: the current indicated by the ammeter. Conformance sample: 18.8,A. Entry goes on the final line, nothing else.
125,A
